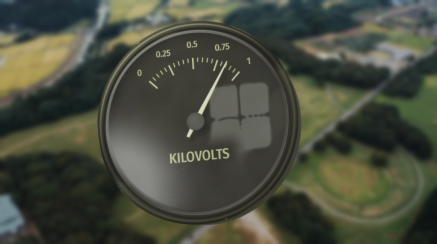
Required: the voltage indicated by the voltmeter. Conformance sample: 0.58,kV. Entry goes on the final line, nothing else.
0.85,kV
